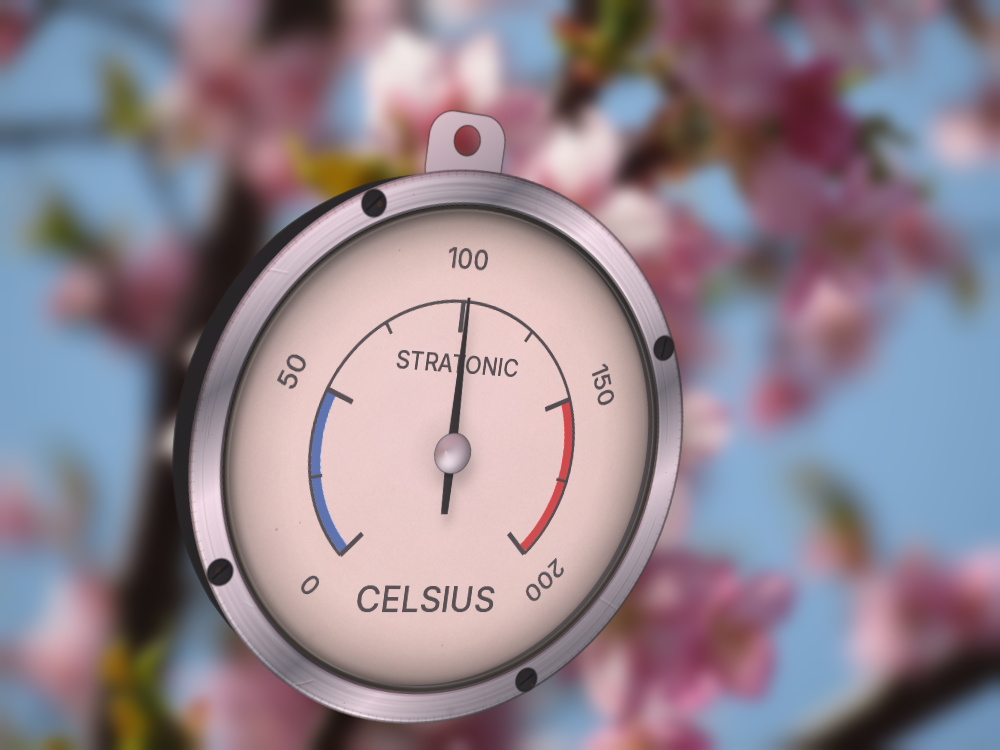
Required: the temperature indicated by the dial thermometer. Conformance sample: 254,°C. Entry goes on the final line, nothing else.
100,°C
